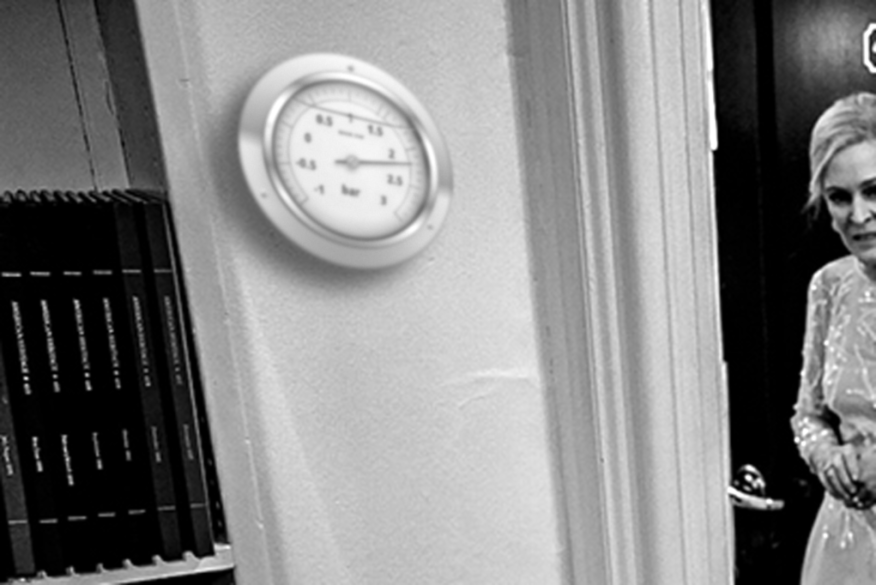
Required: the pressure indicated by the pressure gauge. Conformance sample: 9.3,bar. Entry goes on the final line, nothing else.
2.2,bar
